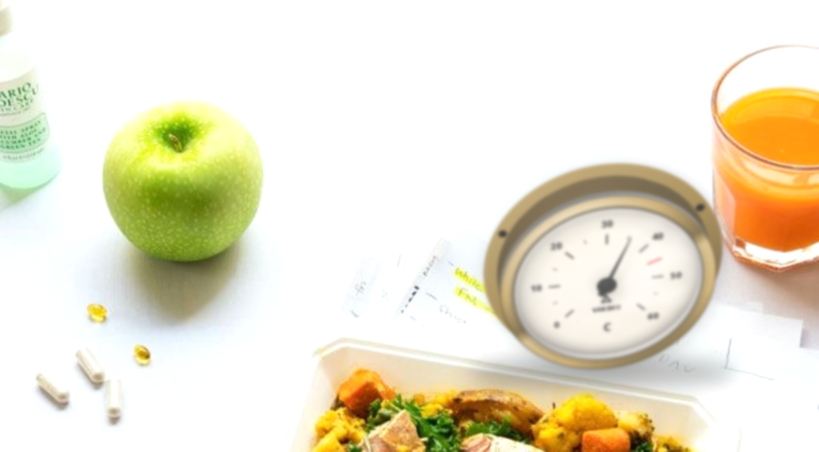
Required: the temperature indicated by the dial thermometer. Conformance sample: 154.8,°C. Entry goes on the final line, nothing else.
35,°C
